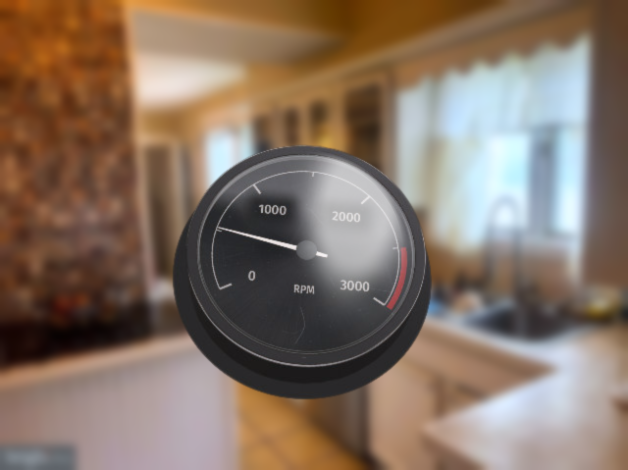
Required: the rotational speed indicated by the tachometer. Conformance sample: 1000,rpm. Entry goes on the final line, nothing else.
500,rpm
